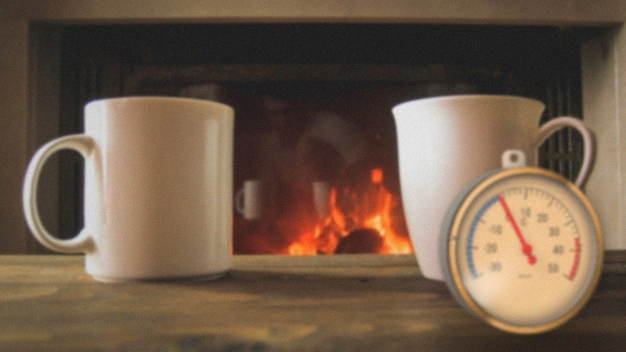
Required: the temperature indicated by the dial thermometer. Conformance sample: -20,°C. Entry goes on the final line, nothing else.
0,°C
